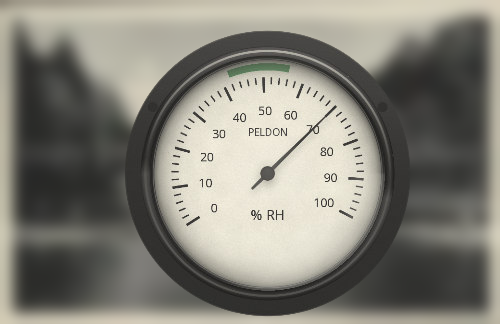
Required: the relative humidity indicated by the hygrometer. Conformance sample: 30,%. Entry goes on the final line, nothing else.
70,%
